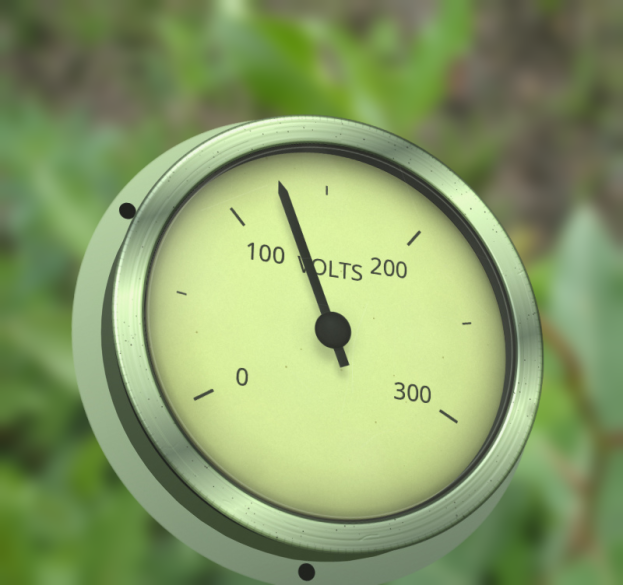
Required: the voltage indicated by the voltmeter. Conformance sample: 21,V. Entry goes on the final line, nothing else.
125,V
